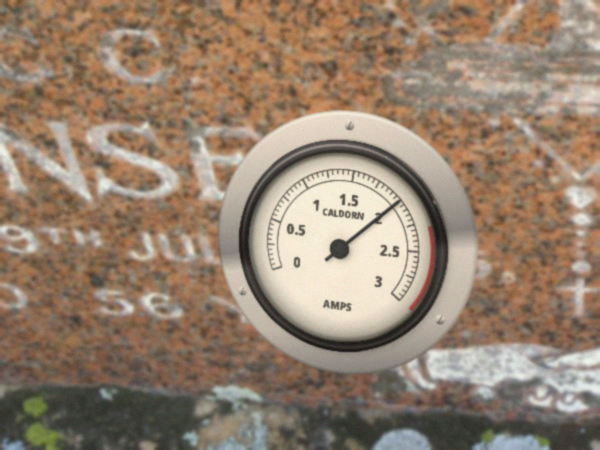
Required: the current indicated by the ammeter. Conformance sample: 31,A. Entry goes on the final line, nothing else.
2,A
